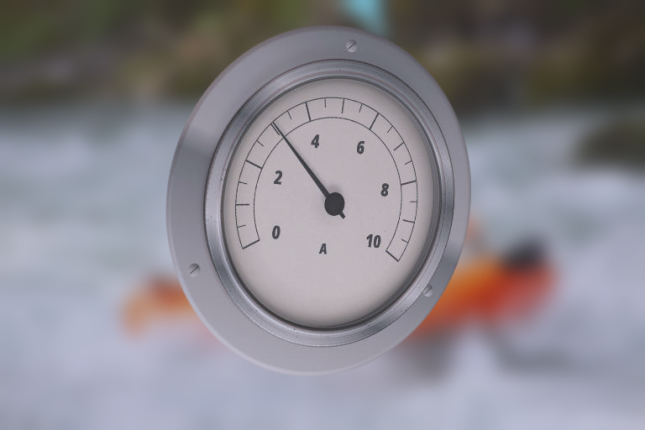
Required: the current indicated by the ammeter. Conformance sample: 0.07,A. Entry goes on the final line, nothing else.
3,A
